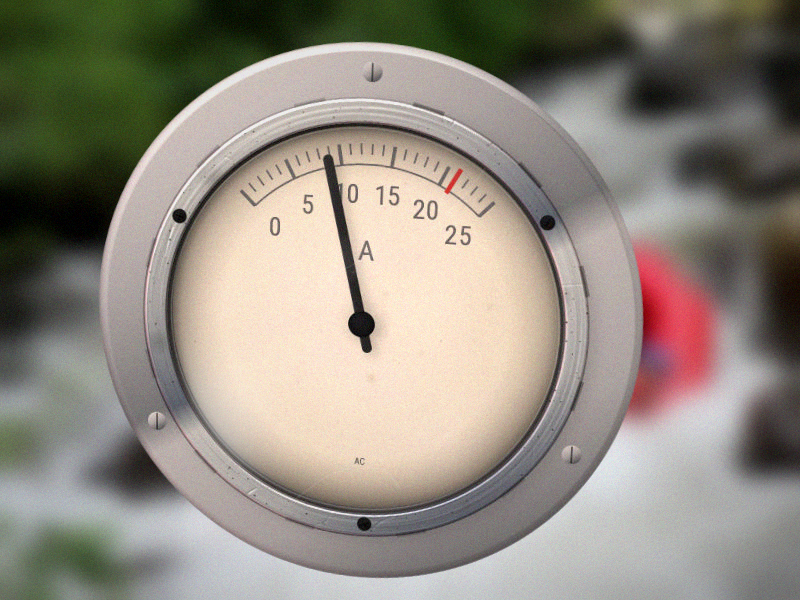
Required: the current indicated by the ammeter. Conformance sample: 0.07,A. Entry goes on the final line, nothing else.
9,A
